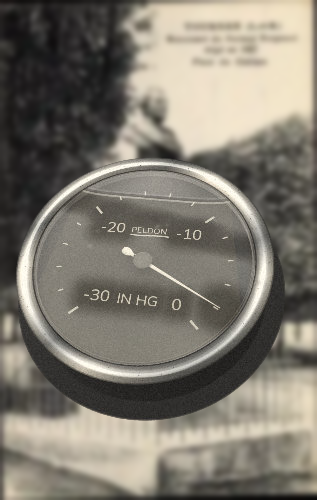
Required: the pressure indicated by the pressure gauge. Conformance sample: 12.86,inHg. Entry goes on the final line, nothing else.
-2,inHg
